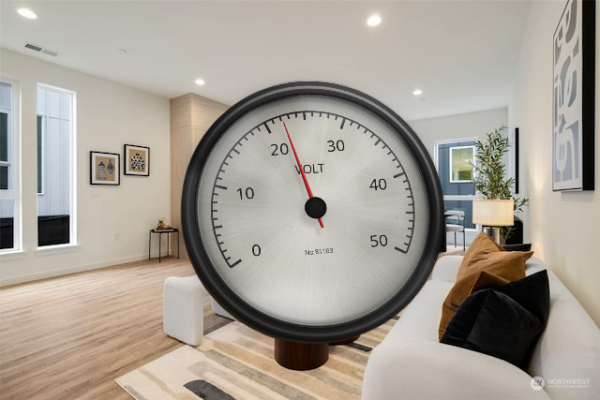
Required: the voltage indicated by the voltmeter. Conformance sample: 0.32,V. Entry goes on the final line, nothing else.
22,V
